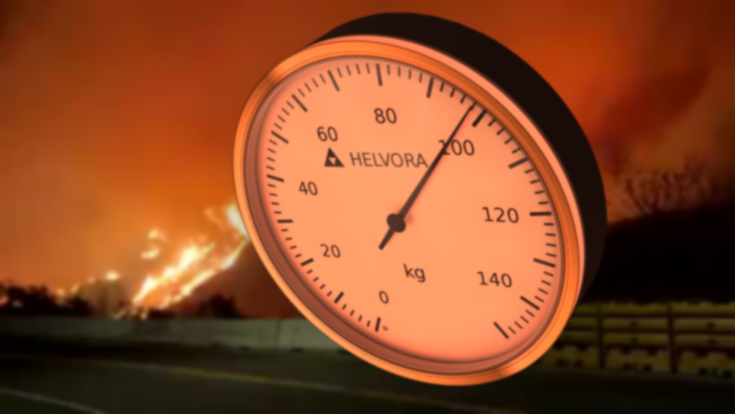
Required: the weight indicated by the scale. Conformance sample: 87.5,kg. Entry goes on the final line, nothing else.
98,kg
